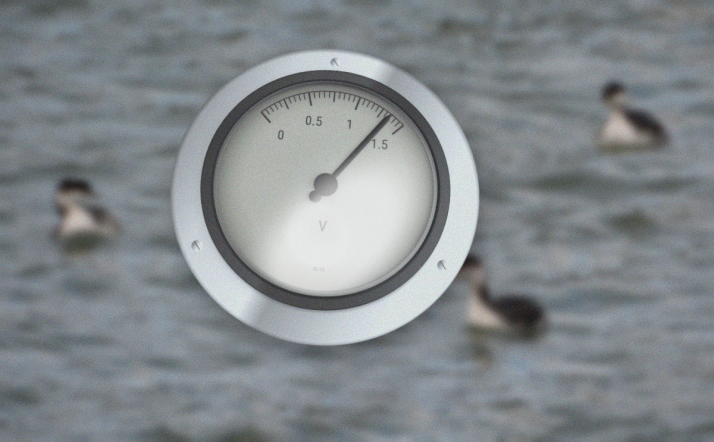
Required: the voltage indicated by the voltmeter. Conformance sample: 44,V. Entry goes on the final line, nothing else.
1.35,V
